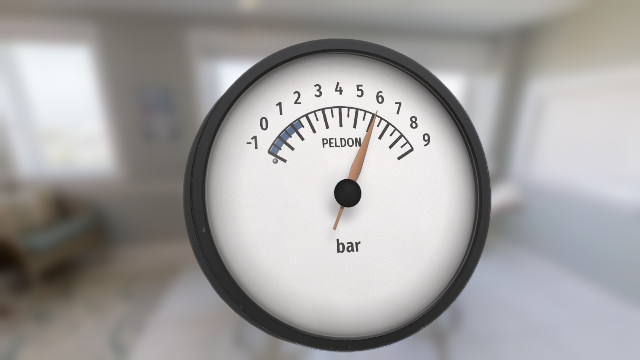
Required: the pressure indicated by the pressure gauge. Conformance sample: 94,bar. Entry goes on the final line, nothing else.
6,bar
